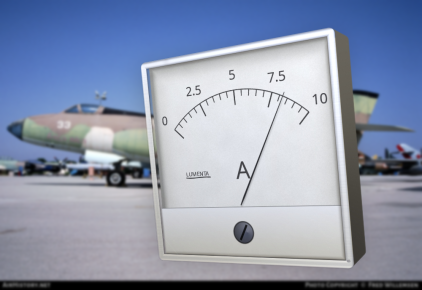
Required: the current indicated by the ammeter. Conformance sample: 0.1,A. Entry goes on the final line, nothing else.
8.25,A
